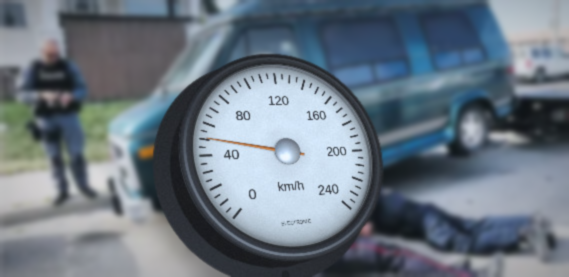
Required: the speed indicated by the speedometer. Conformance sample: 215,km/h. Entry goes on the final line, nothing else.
50,km/h
